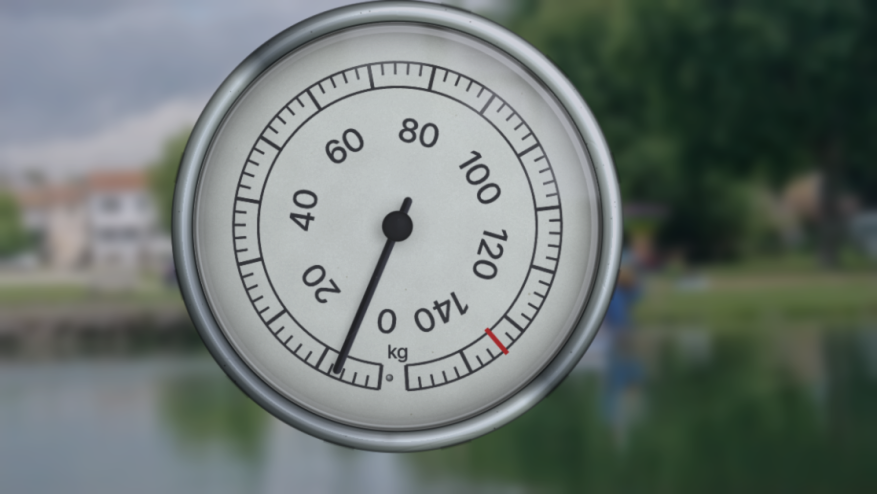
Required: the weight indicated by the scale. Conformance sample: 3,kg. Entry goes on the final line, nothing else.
7,kg
